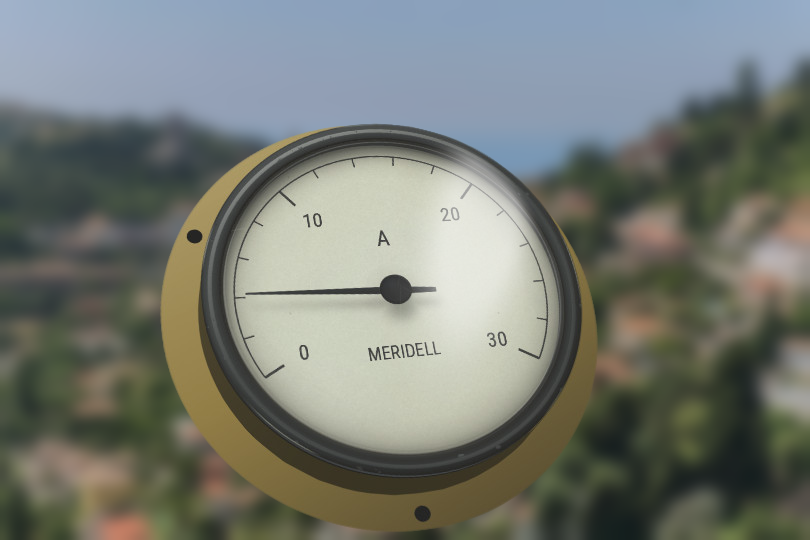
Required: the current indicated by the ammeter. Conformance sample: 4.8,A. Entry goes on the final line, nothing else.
4,A
